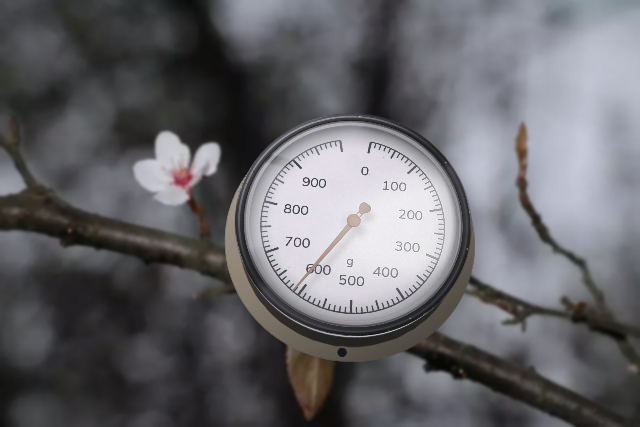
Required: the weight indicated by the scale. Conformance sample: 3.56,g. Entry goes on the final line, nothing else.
610,g
